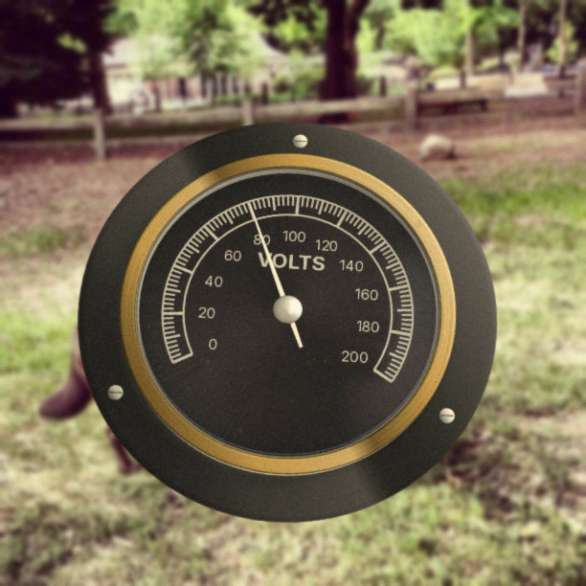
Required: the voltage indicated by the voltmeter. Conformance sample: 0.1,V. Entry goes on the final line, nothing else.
80,V
